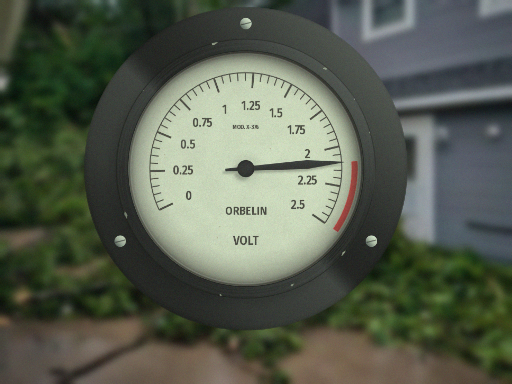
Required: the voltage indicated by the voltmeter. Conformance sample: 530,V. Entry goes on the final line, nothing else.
2.1,V
